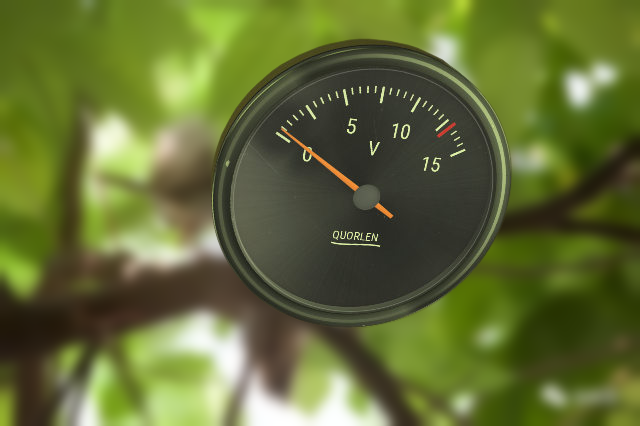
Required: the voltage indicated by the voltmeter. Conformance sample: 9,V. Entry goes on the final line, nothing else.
0.5,V
